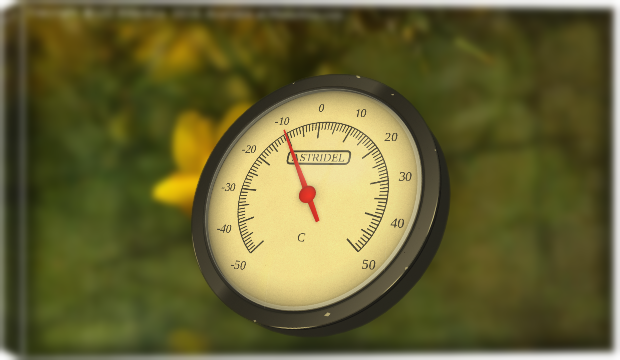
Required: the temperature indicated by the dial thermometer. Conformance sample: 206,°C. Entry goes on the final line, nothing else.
-10,°C
